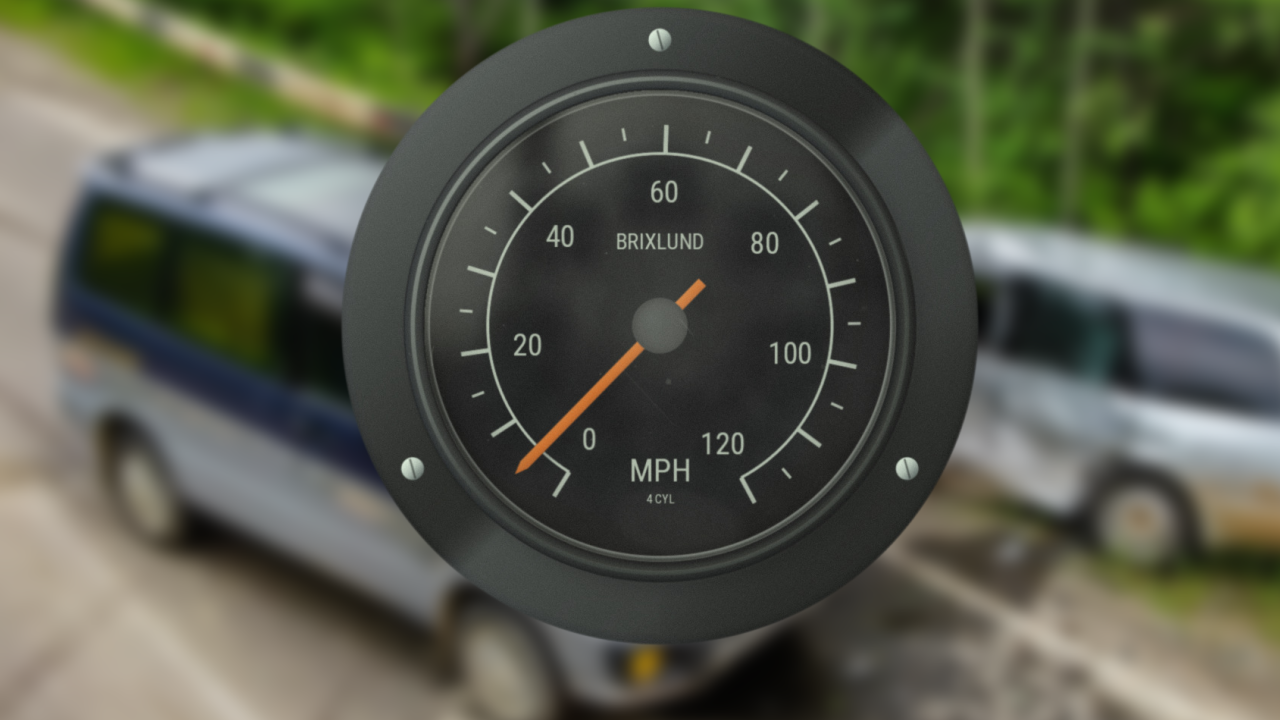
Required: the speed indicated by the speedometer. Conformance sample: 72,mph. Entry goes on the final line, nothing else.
5,mph
